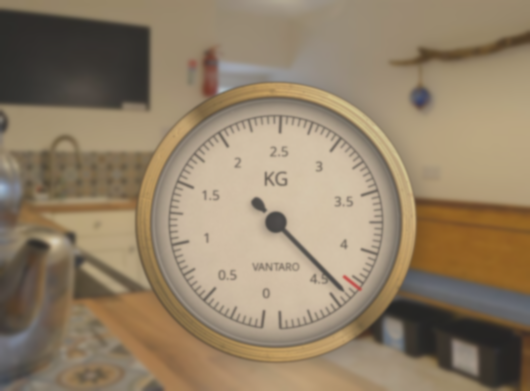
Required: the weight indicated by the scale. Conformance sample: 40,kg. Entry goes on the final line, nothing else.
4.4,kg
